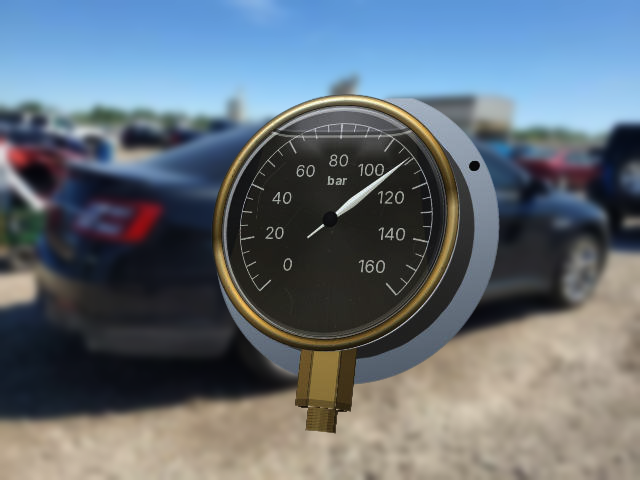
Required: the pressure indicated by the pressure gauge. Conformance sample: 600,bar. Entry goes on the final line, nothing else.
110,bar
